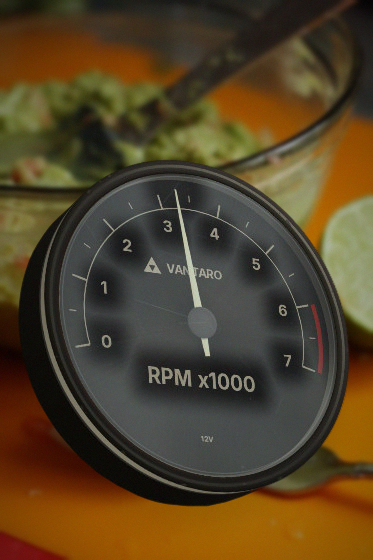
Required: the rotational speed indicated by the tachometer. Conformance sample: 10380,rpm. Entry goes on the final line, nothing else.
3250,rpm
